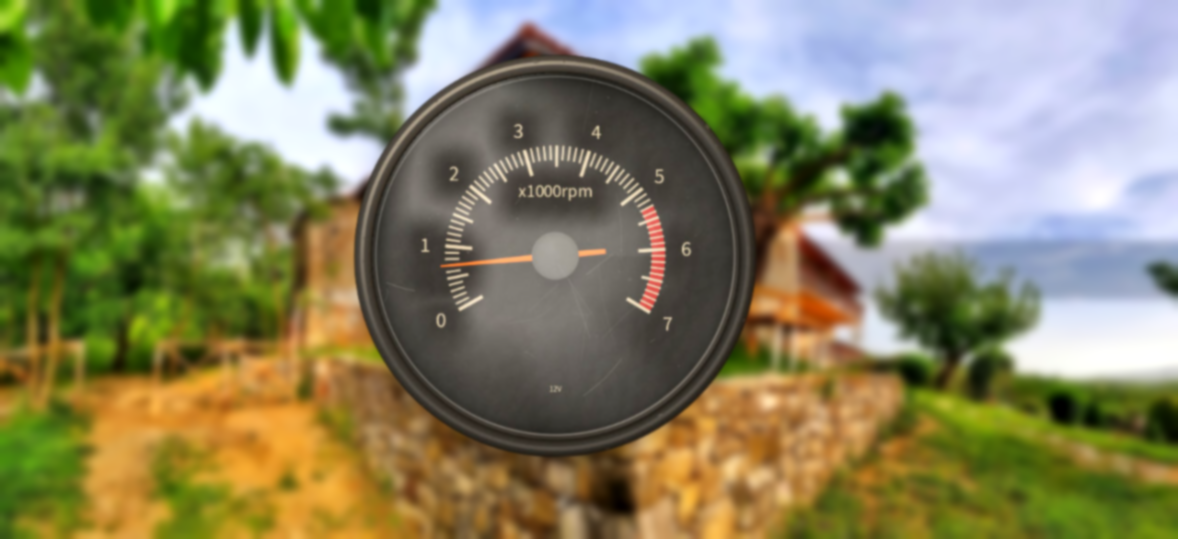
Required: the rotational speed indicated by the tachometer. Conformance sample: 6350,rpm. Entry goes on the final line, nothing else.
700,rpm
